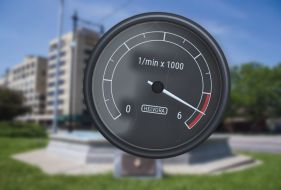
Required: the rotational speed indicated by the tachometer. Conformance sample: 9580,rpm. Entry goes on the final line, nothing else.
5500,rpm
